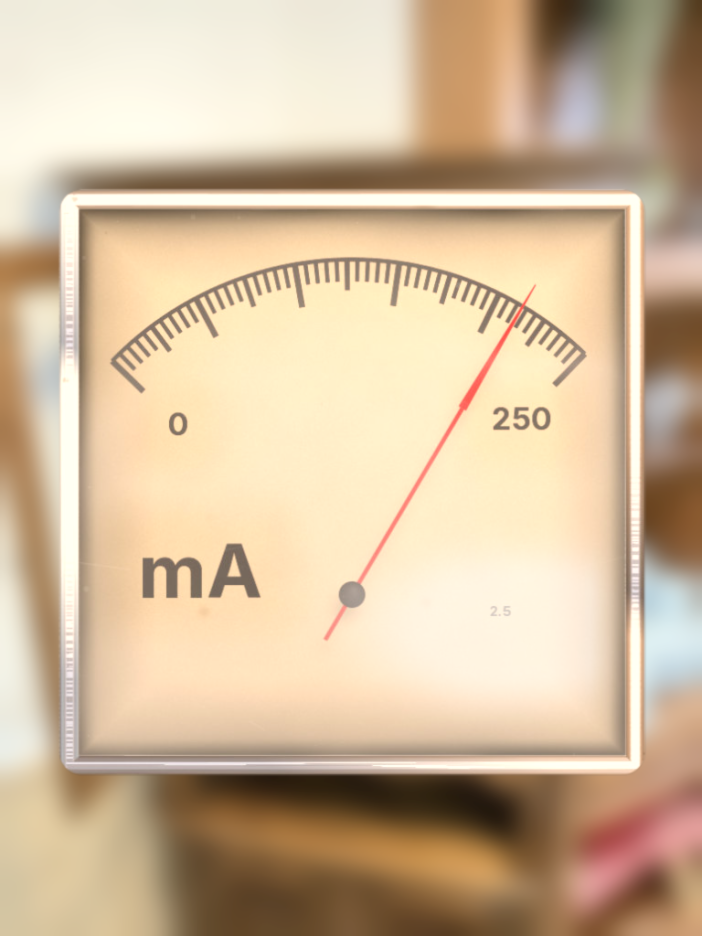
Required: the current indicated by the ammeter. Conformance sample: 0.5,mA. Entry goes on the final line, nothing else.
212.5,mA
